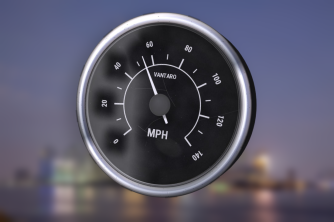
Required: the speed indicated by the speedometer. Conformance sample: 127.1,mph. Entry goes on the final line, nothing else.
55,mph
